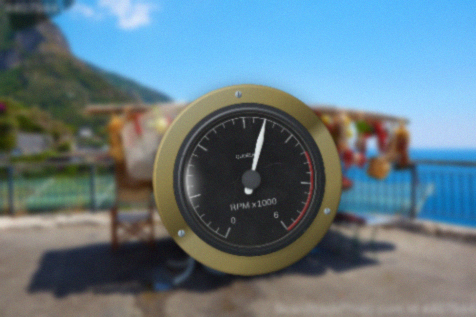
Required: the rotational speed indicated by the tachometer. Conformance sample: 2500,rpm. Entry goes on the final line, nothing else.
3400,rpm
